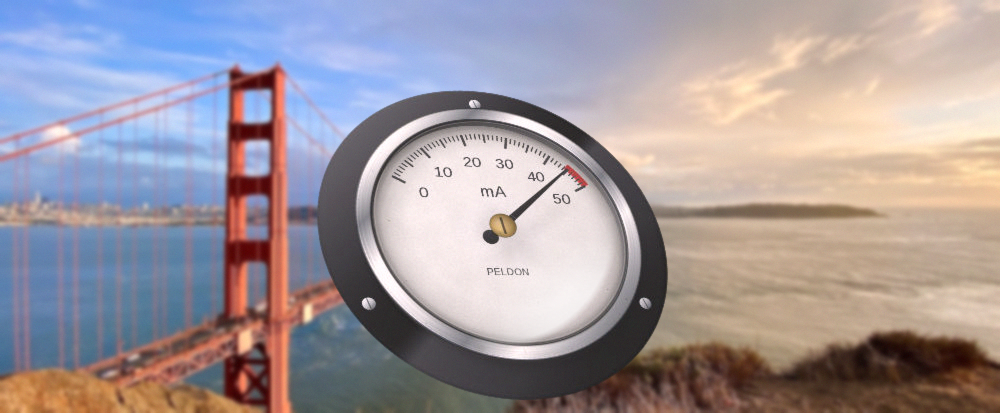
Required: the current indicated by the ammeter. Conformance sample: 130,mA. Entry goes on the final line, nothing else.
45,mA
